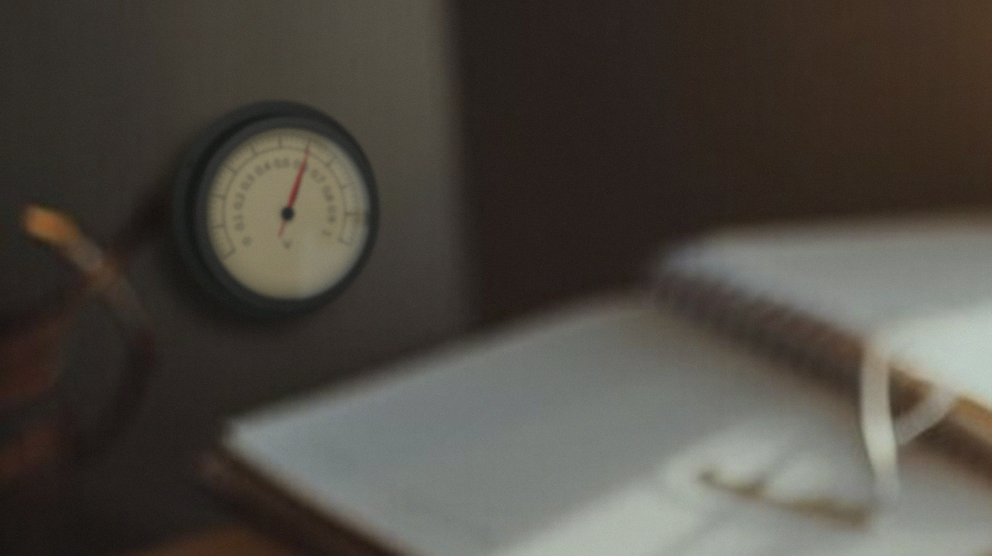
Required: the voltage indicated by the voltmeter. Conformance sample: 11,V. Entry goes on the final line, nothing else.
0.6,V
